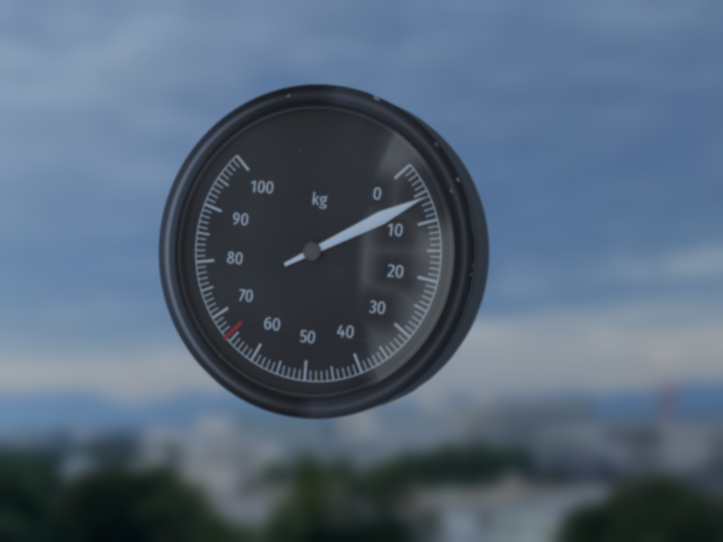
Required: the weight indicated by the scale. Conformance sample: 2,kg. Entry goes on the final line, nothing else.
6,kg
